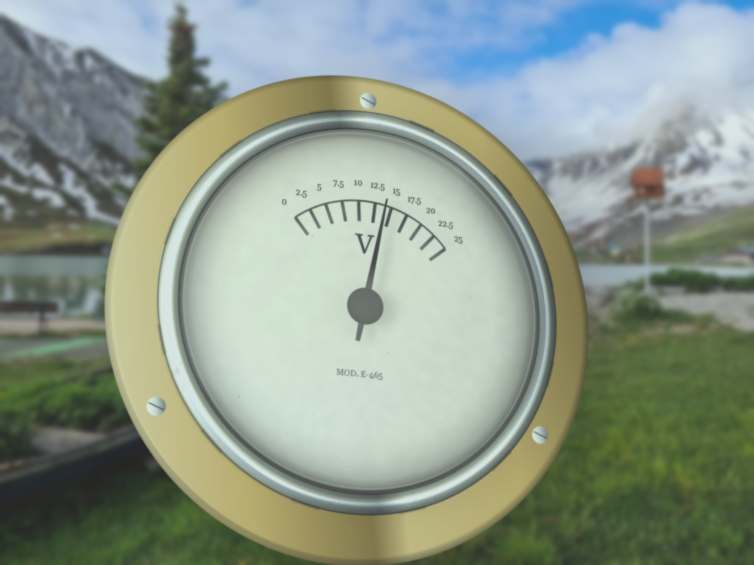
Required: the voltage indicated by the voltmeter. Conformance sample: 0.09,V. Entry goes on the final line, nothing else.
13.75,V
